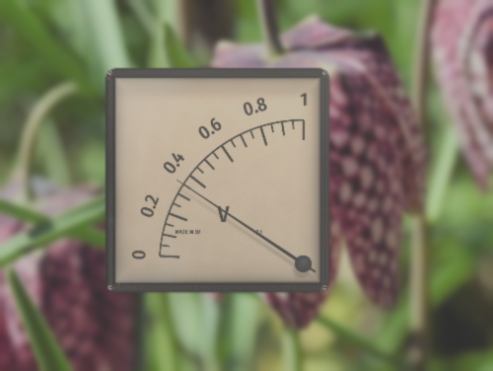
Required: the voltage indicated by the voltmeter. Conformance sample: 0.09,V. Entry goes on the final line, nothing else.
0.35,V
